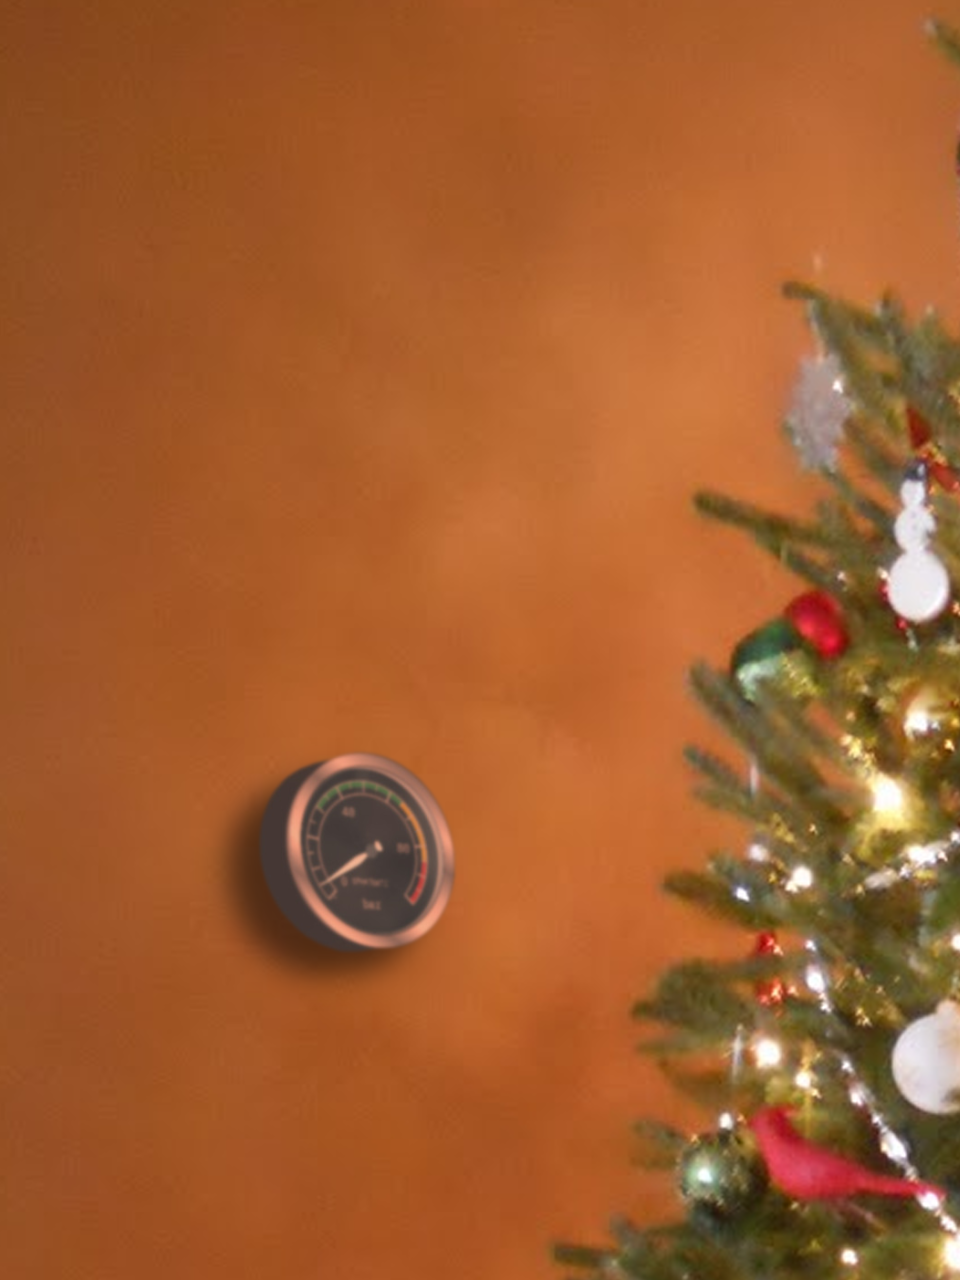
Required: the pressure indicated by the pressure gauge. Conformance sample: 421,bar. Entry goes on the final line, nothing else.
5,bar
